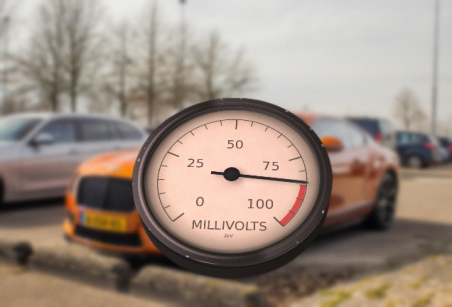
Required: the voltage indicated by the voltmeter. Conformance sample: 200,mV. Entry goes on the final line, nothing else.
85,mV
